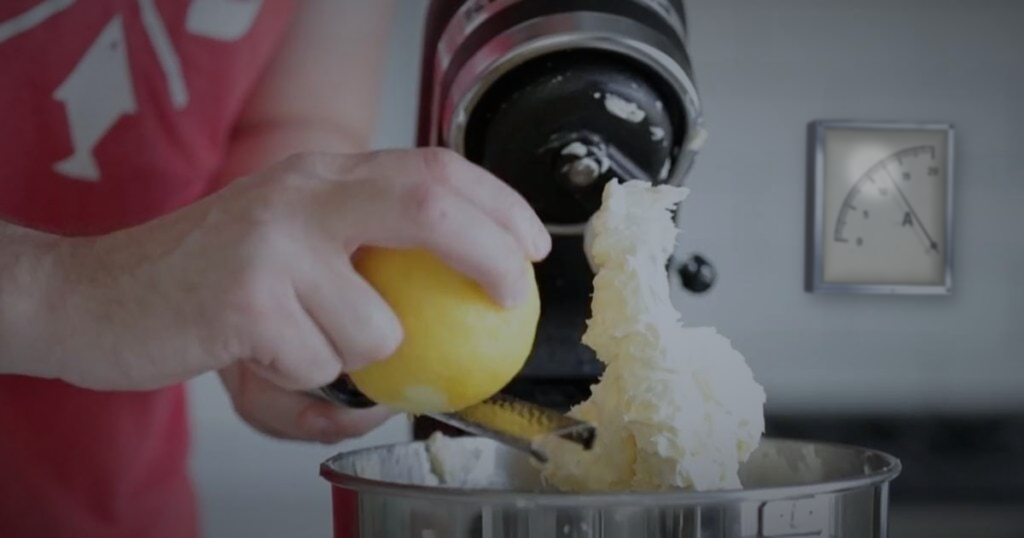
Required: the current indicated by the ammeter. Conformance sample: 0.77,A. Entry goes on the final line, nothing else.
12.5,A
